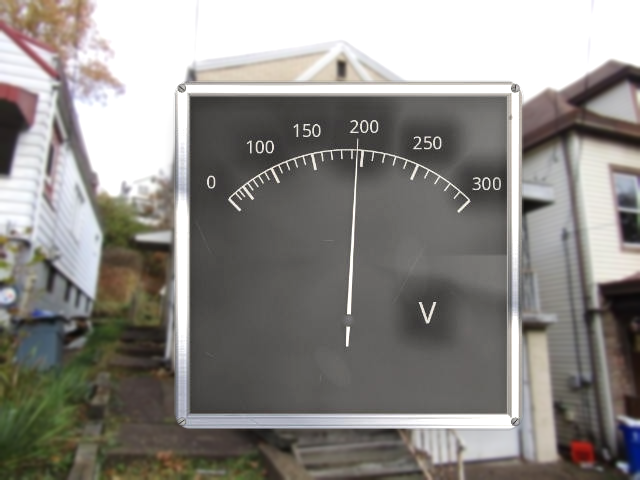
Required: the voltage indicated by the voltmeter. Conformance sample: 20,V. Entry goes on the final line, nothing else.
195,V
